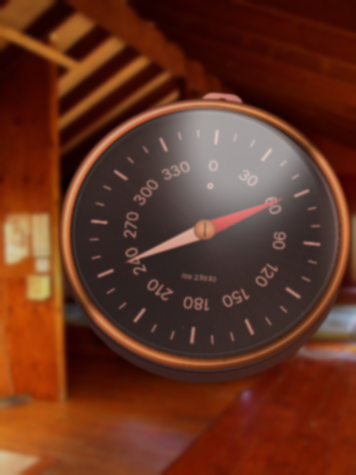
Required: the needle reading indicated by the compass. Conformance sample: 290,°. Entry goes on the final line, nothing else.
60,°
